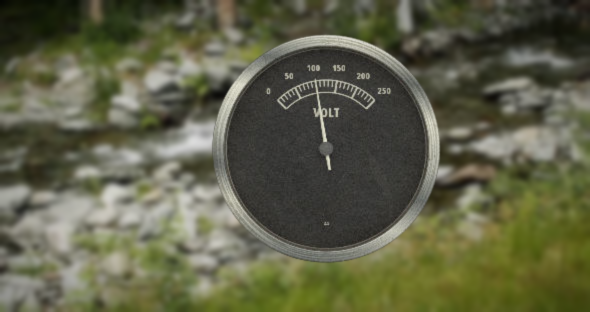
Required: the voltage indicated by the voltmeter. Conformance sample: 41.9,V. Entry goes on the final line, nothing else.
100,V
